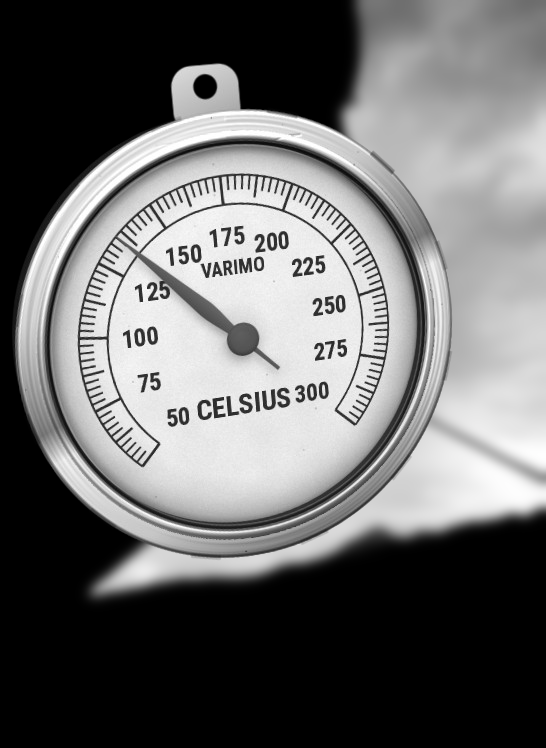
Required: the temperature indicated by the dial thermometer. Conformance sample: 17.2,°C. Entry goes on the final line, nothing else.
135,°C
